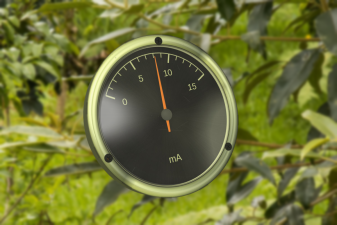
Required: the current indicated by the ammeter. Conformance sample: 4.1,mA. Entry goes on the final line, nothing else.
8,mA
